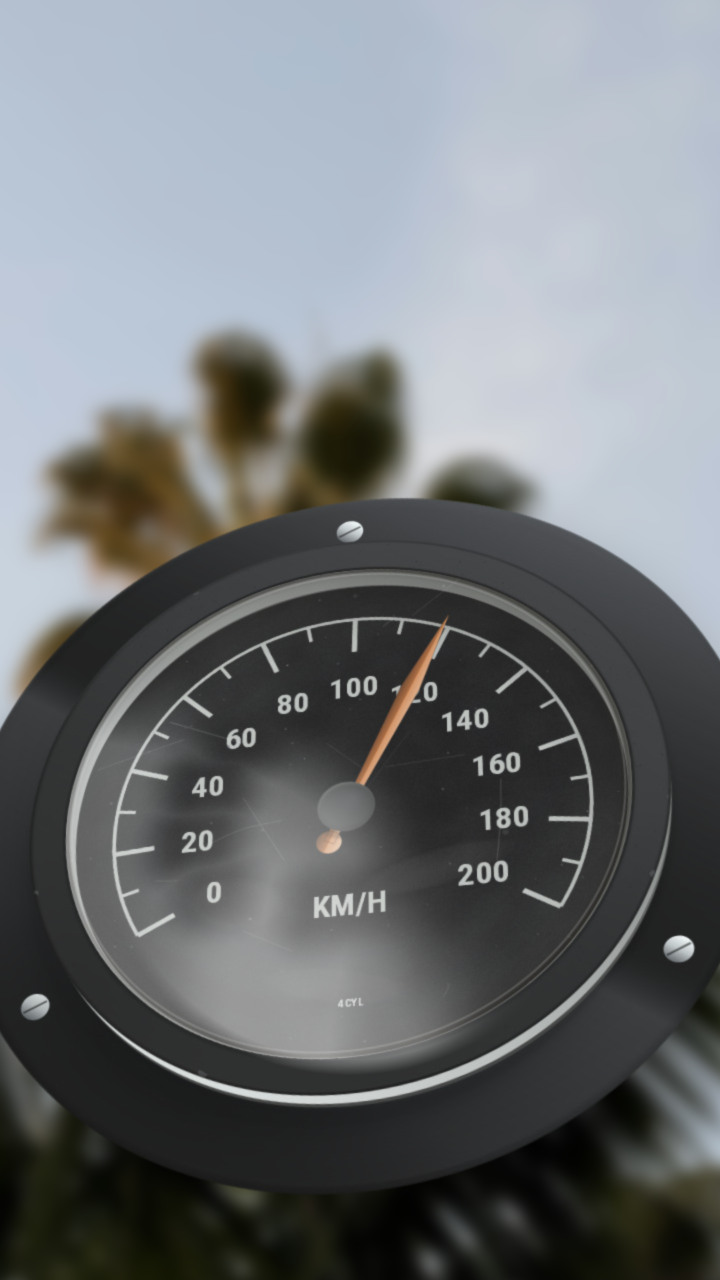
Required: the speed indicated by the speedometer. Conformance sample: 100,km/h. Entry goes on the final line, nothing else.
120,km/h
